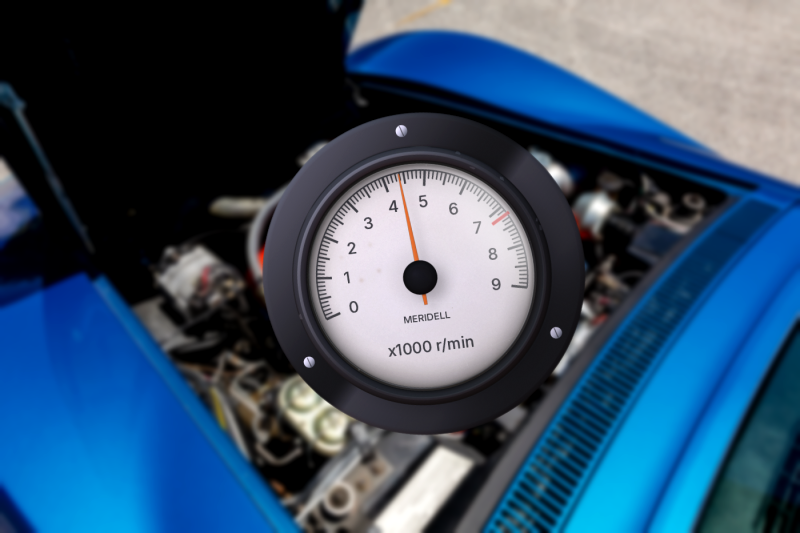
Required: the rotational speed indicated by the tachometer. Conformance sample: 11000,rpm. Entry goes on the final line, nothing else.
4400,rpm
